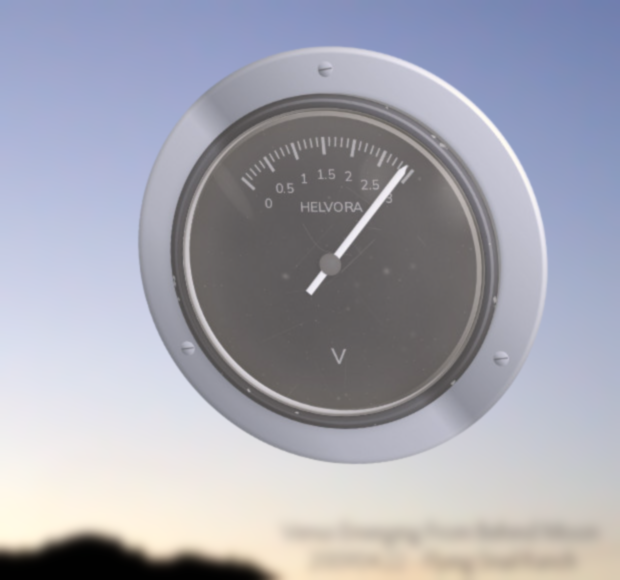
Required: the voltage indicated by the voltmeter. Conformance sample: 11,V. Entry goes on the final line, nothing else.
2.9,V
